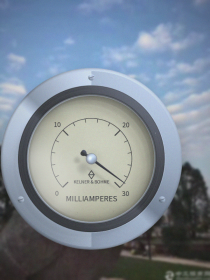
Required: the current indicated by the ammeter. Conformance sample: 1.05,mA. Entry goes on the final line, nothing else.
29,mA
